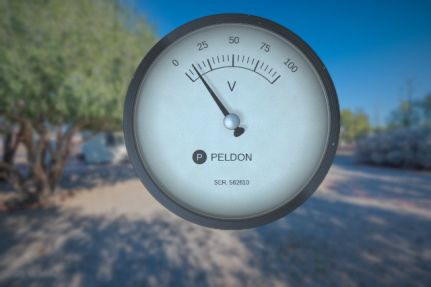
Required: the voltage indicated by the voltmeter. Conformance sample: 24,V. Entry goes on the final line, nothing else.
10,V
